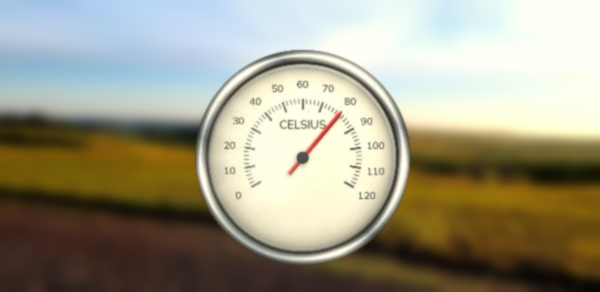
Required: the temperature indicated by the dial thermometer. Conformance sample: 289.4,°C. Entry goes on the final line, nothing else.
80,°C
